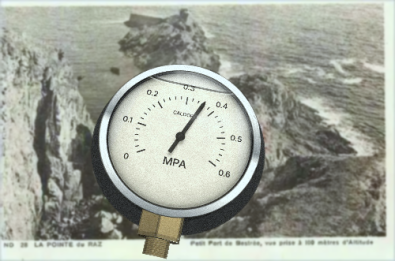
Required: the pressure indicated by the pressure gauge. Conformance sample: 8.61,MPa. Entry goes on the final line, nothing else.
0.36,MPa
